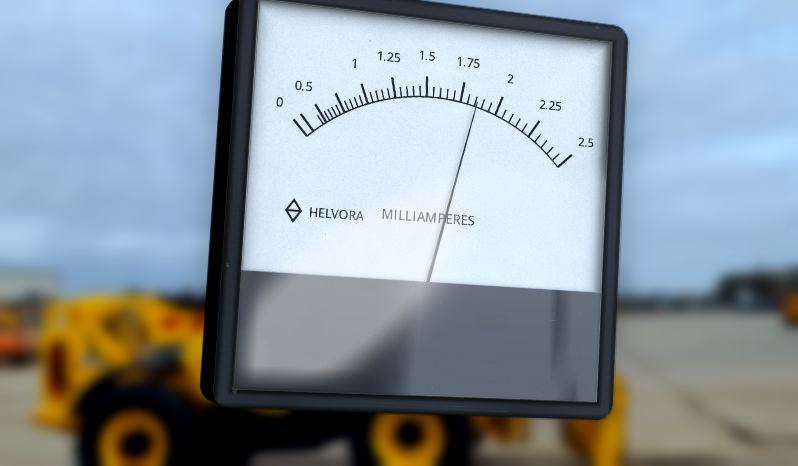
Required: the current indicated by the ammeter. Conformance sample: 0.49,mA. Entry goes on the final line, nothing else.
1.85,mA
